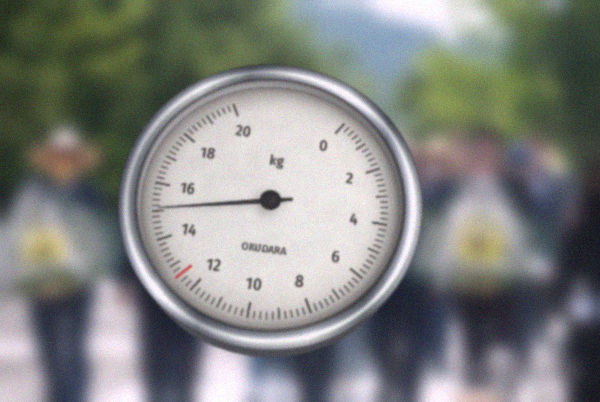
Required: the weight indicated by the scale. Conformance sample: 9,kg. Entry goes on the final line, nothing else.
15,kg
